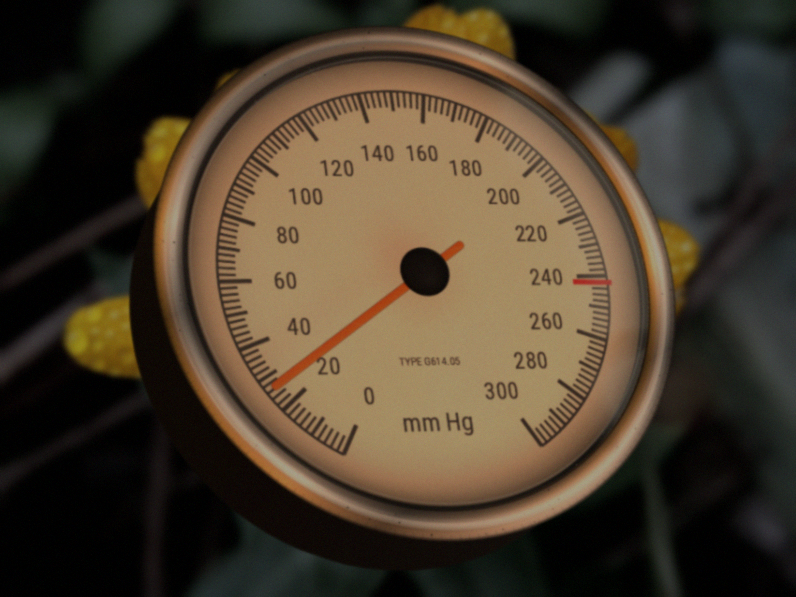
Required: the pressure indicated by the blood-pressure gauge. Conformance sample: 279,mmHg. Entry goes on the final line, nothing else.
26,mmHg
